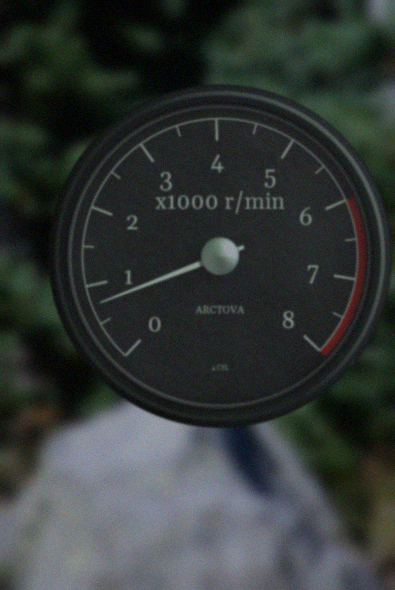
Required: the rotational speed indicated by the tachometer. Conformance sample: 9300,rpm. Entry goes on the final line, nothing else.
750,rpm
